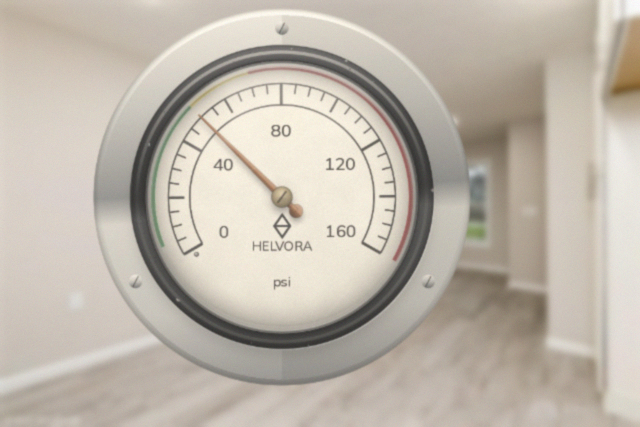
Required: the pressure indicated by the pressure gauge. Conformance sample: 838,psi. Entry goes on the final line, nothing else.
50,psi
